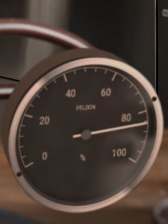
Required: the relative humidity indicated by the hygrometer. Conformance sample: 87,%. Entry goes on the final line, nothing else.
84,%
